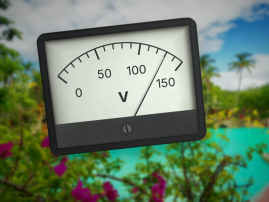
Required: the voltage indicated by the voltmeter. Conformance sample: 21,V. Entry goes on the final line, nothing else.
130,V
